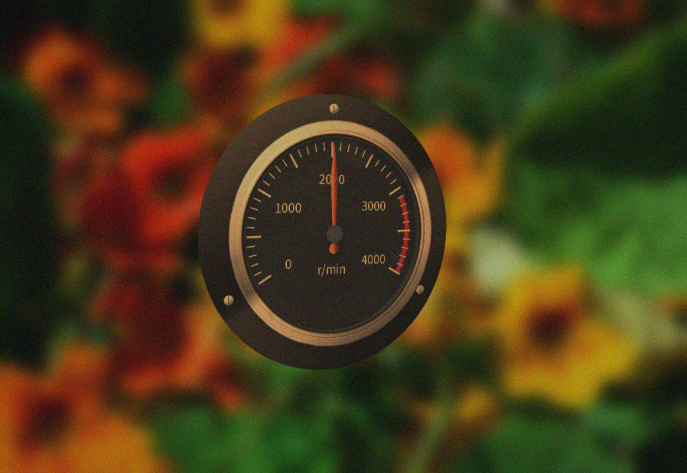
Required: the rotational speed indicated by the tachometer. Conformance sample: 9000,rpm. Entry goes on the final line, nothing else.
2000,rpm
